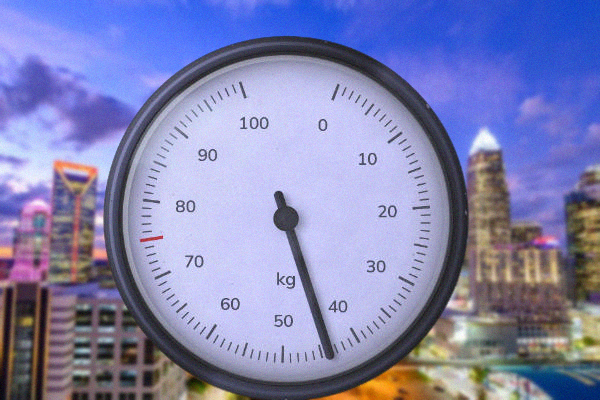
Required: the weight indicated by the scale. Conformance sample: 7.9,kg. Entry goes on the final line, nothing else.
44,kg
